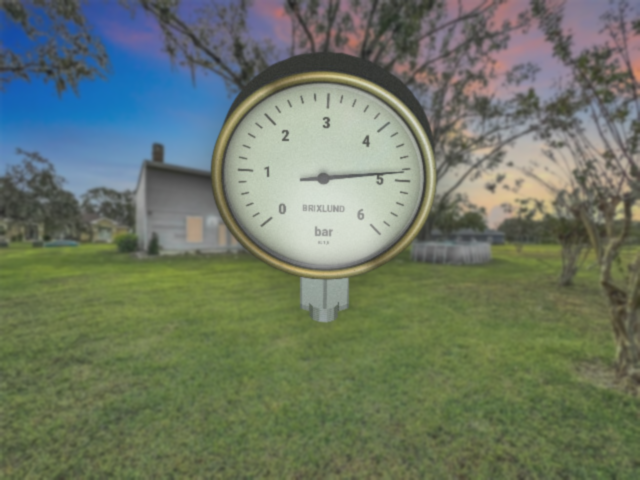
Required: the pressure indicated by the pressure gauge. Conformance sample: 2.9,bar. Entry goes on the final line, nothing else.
4.8,bar
